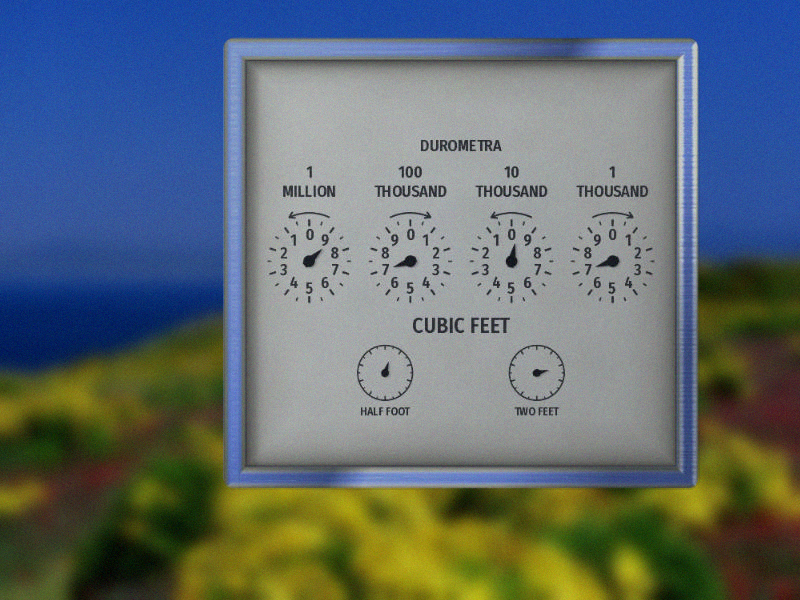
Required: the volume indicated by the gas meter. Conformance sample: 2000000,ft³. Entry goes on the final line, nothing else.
869700,ft³
